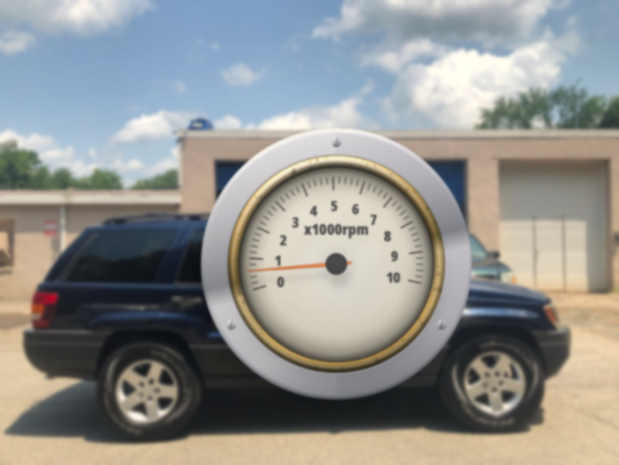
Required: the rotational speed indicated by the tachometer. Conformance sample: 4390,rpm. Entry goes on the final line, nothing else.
600,rpm
